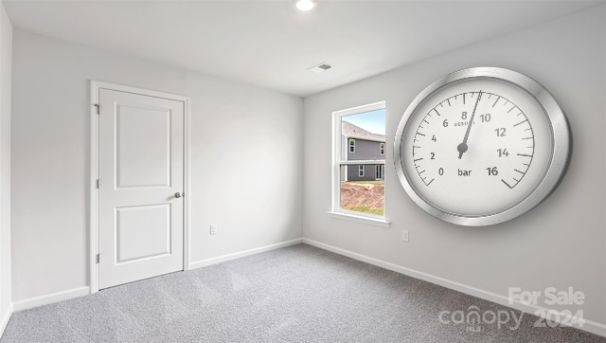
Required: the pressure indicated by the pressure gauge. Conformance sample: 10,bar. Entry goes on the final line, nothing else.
9,bar
